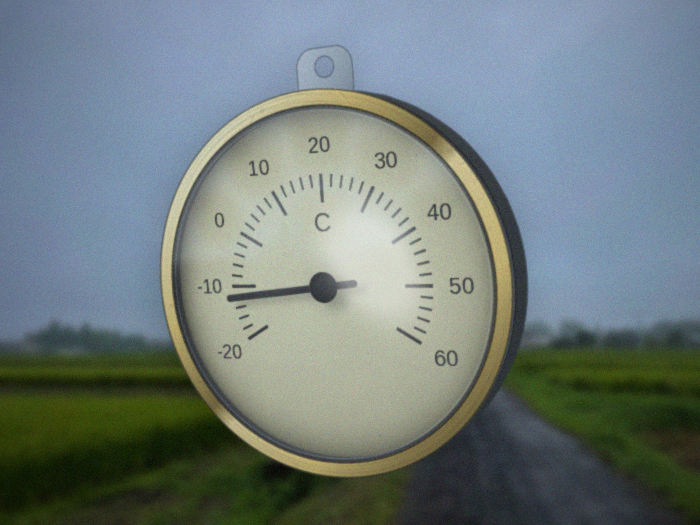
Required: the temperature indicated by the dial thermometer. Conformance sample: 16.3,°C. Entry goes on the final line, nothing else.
-12,°C
